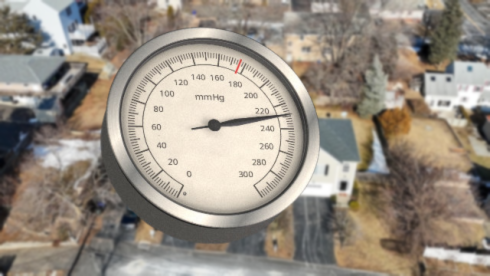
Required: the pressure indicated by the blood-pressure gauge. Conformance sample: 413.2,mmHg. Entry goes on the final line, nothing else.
230,mmHg
